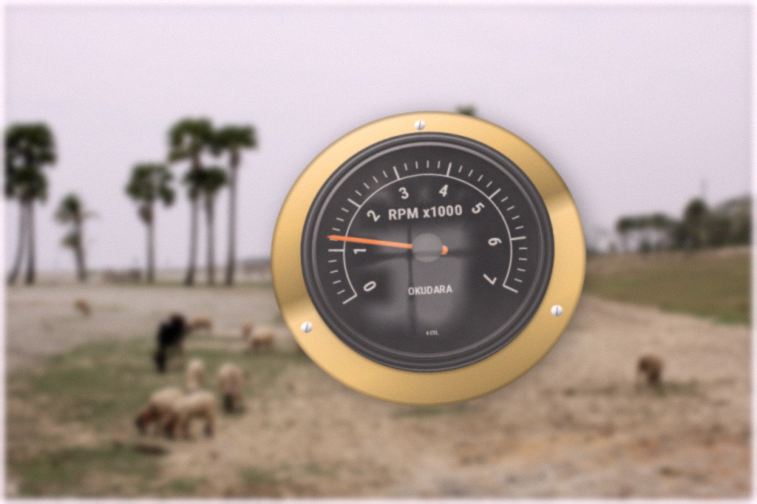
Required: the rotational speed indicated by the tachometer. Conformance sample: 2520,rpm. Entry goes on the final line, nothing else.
1200,rpm
